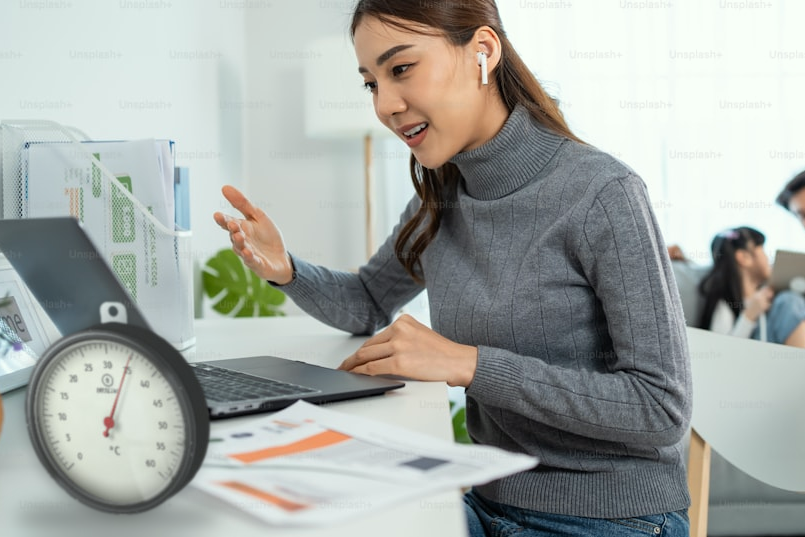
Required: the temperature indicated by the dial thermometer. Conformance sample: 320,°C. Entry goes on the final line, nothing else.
35,°C
